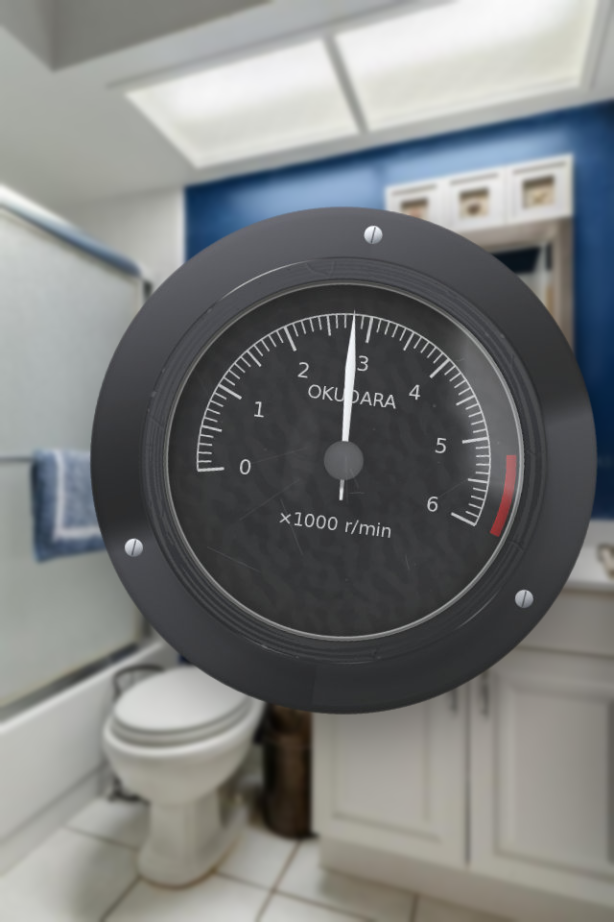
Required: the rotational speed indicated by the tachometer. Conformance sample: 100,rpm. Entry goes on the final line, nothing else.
2800,rpm
